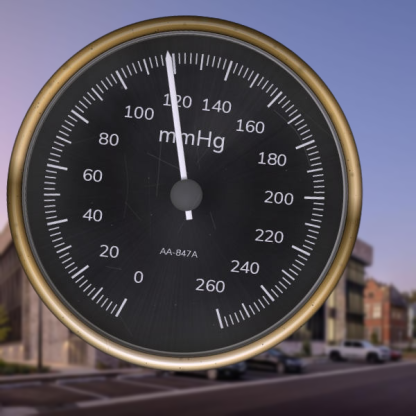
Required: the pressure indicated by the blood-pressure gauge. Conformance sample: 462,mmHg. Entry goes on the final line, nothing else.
118,mmHg
